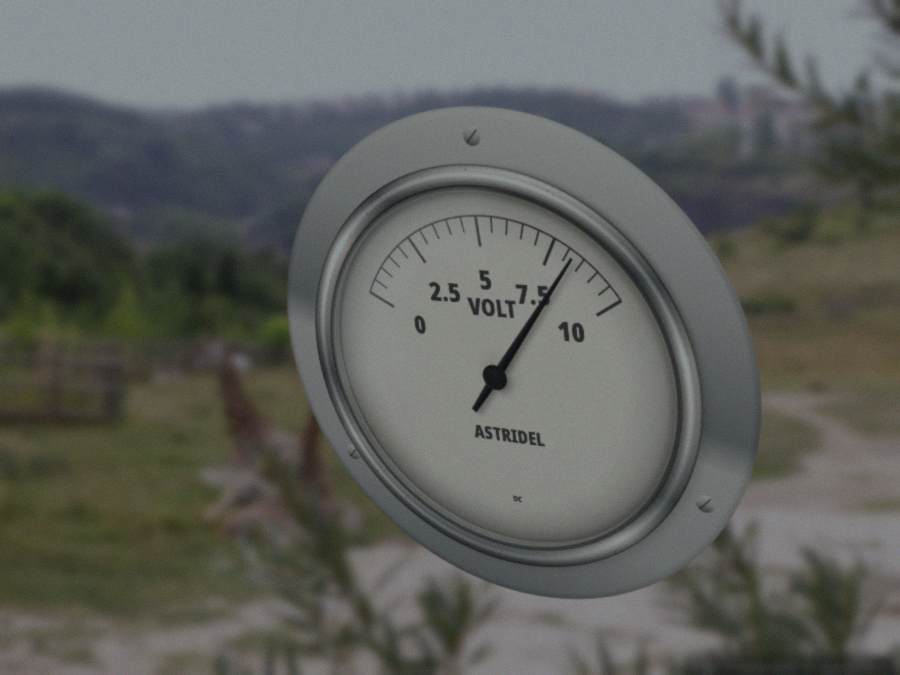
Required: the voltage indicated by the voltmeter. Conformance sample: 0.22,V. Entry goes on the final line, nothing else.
8.25,V
